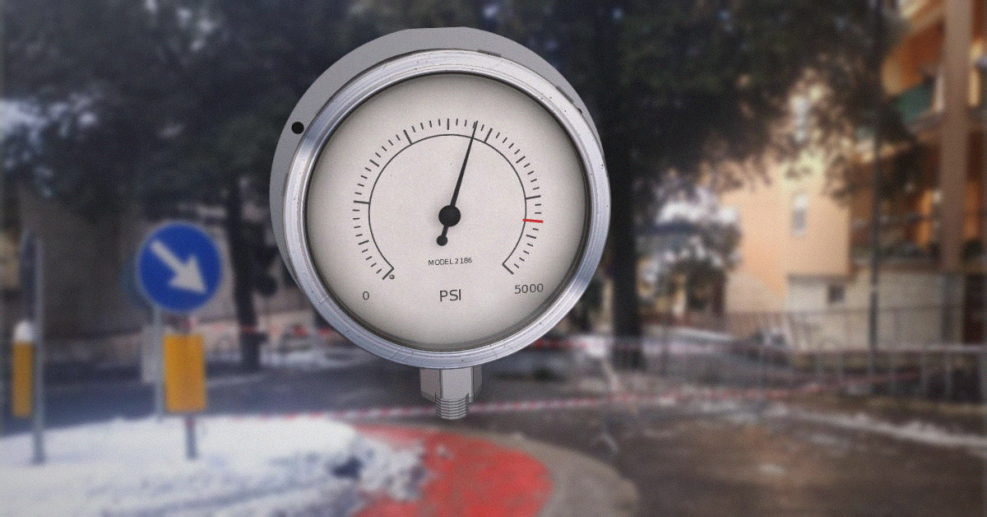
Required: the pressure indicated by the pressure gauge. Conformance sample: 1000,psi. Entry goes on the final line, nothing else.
2800,psi
